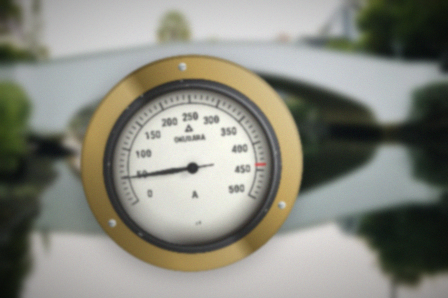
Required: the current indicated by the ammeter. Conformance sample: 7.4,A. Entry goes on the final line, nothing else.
50,A
